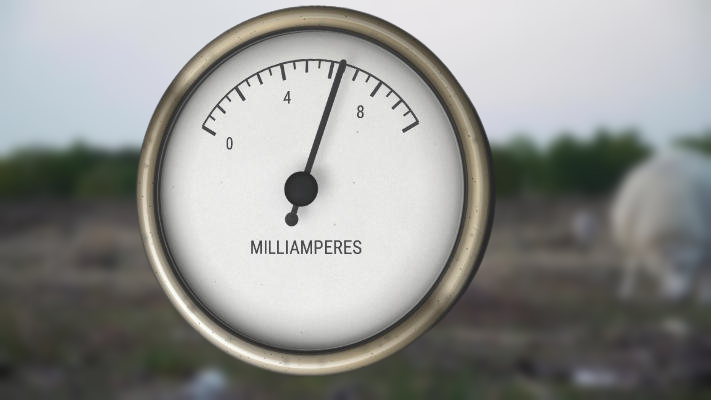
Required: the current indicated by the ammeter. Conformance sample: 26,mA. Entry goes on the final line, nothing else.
6.5,mA
